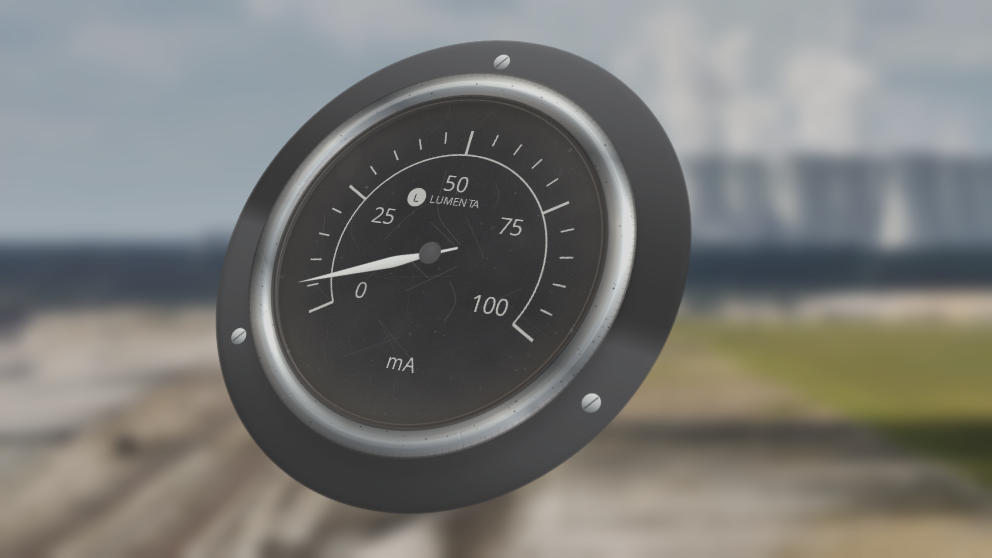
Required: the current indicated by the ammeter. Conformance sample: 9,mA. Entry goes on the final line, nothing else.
5,mA
